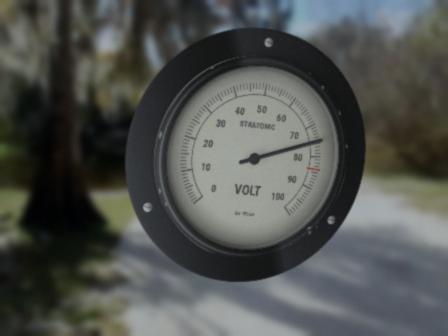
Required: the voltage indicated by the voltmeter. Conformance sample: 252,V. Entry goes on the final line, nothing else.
75,V
